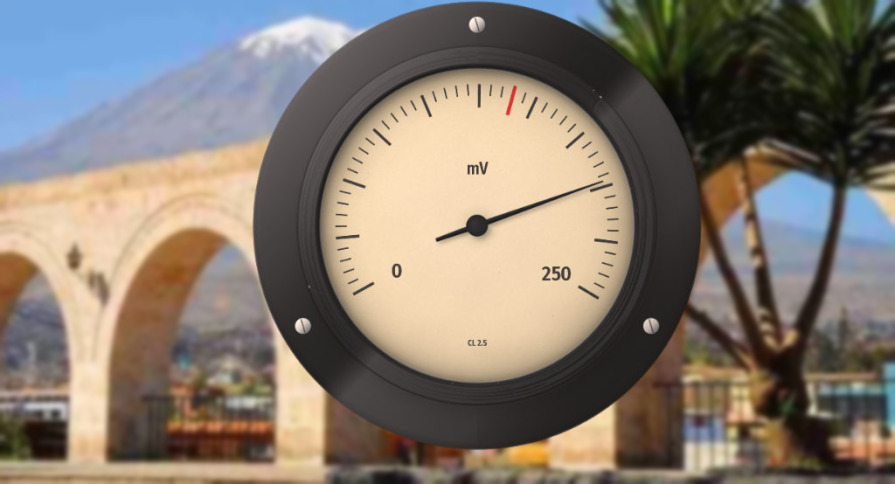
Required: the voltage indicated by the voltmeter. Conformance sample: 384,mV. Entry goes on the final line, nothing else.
197.5,mV
